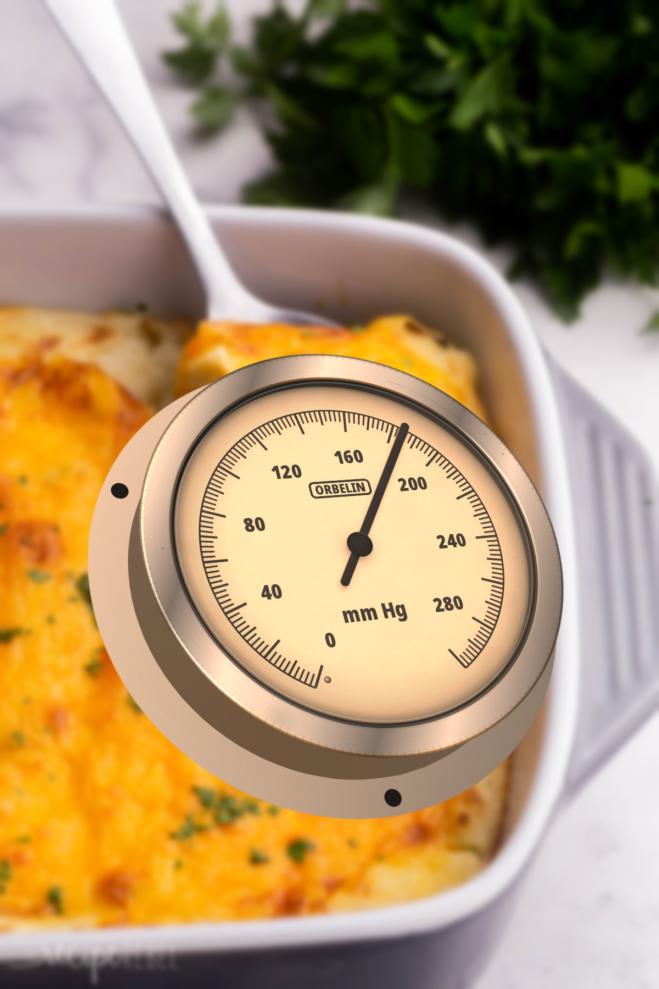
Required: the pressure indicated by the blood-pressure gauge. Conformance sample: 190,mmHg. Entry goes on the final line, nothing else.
184,mmHg
